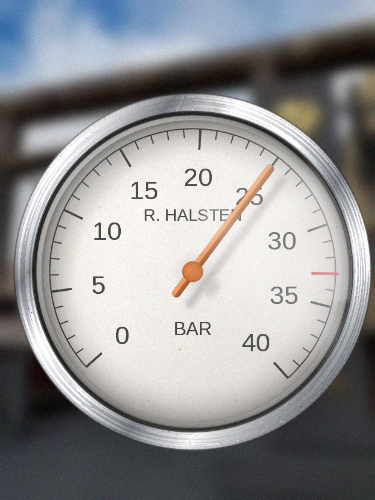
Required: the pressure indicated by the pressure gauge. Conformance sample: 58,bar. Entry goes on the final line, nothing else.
25,bar
